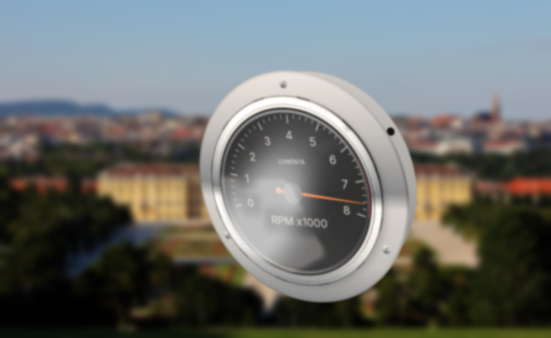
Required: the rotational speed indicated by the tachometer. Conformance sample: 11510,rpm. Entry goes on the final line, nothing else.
7600,rpm
